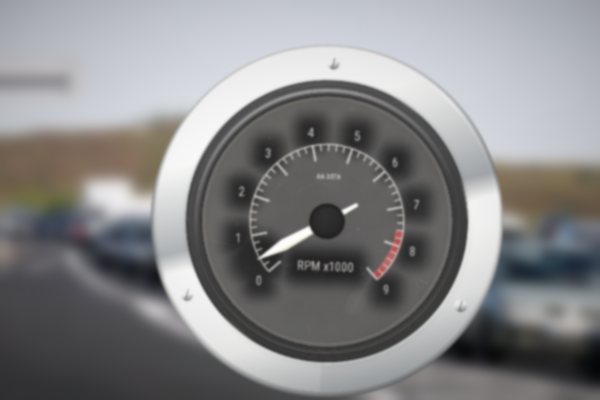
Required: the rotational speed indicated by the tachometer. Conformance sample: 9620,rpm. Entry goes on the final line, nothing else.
400,rpm
